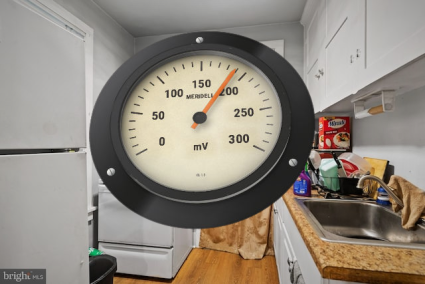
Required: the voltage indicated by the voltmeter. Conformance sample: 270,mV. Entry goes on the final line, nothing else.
190,mV
